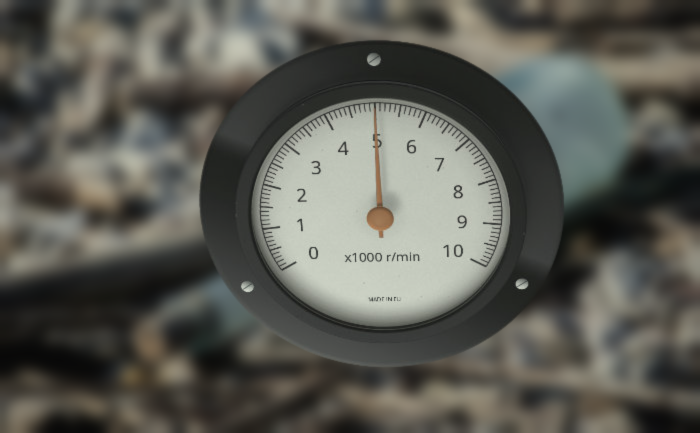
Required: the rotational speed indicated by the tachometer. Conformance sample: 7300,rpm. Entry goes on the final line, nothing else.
5000,rpm
